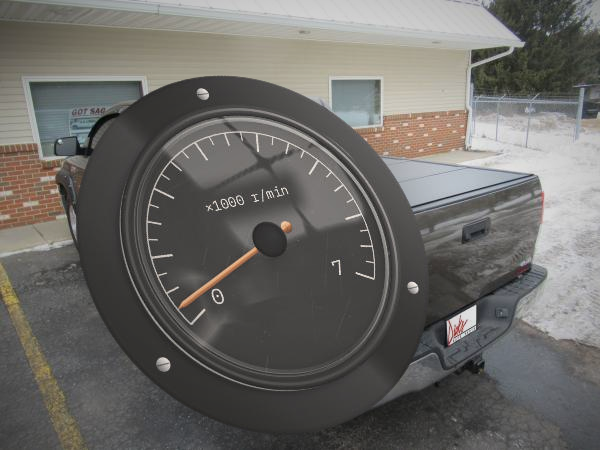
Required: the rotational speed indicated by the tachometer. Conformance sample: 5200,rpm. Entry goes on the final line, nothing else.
250,rpm
